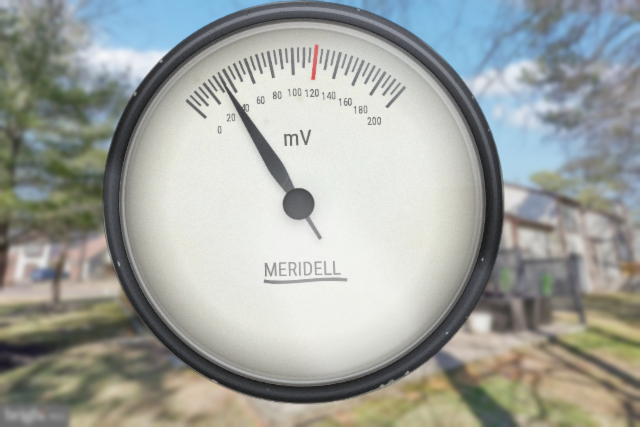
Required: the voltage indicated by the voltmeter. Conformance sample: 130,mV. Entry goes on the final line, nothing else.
35,mV
